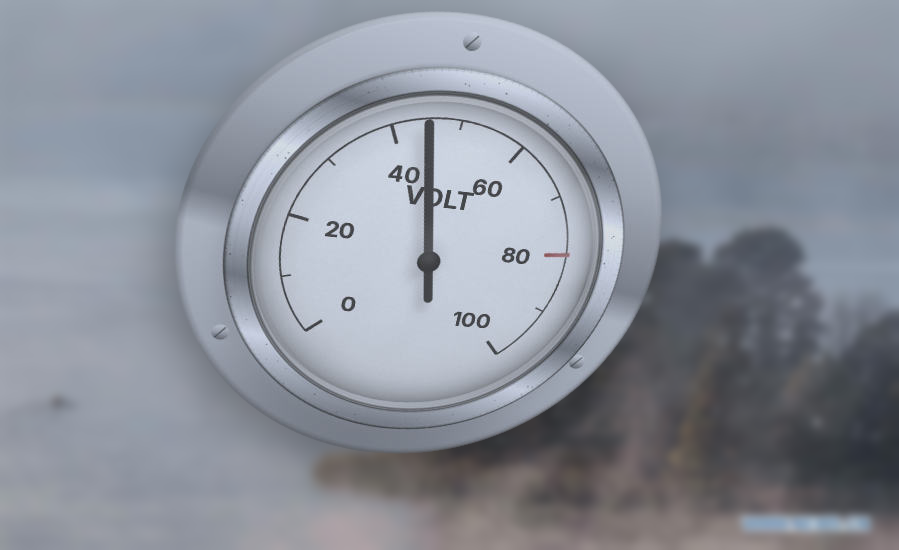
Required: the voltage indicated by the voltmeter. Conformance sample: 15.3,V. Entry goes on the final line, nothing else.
45,V
